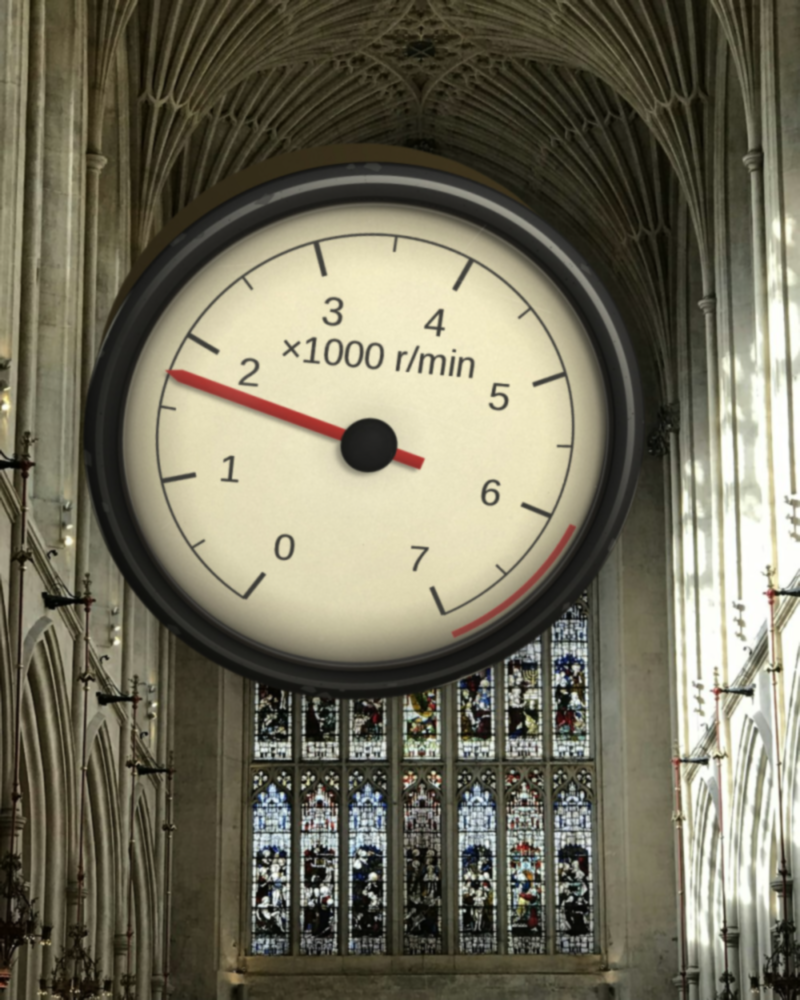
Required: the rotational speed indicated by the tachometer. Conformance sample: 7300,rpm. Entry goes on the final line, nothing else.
1750,rpm
